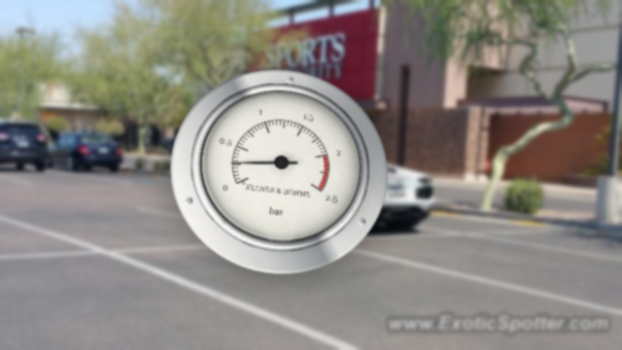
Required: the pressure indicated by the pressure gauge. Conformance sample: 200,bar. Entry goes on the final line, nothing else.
0.25,bar
